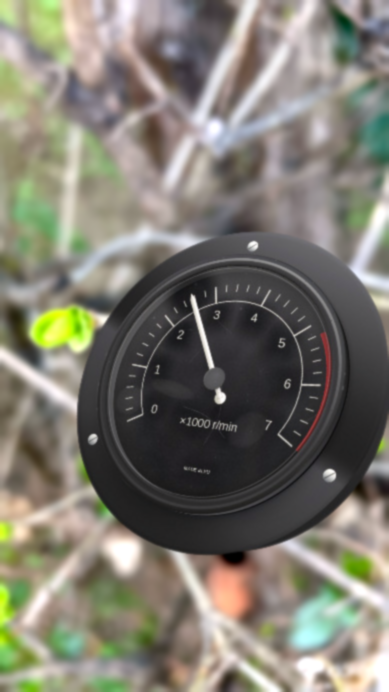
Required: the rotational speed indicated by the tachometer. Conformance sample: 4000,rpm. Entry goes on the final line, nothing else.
2600,rpm
